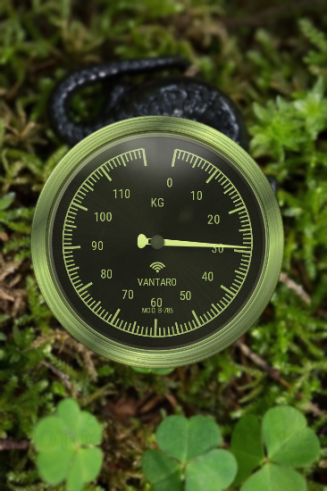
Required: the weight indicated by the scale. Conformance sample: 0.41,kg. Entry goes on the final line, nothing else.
29,kg
